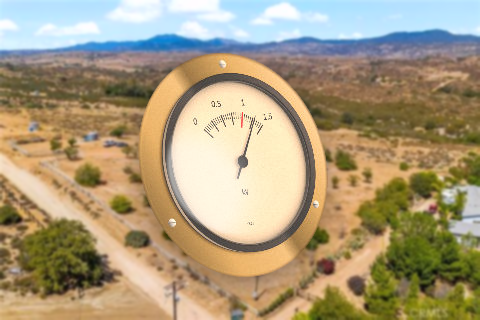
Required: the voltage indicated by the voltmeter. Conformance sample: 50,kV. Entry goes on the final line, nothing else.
1.25,kV
